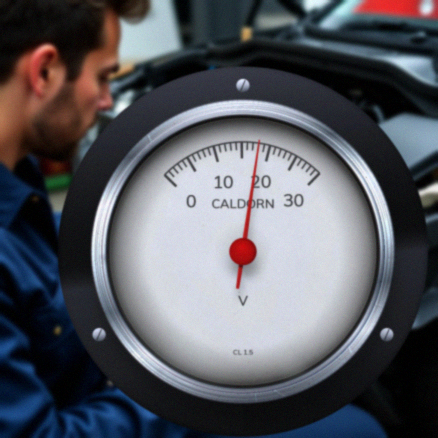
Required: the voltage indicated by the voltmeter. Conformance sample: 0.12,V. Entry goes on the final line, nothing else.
18,V
